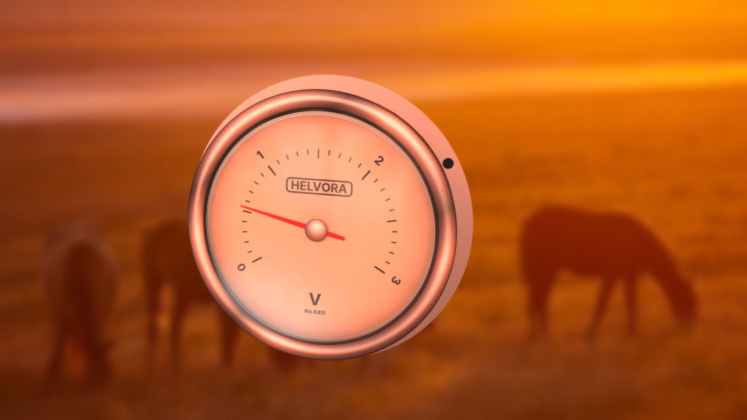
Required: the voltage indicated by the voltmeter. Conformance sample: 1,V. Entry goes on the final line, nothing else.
0.55,V
